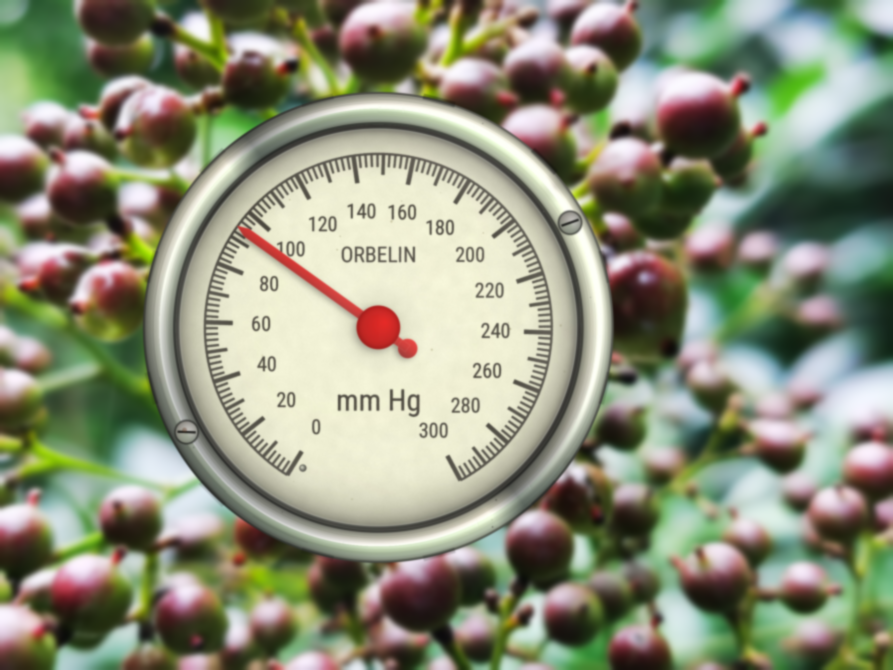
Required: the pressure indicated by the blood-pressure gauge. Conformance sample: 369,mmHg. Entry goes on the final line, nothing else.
94,mmHg
